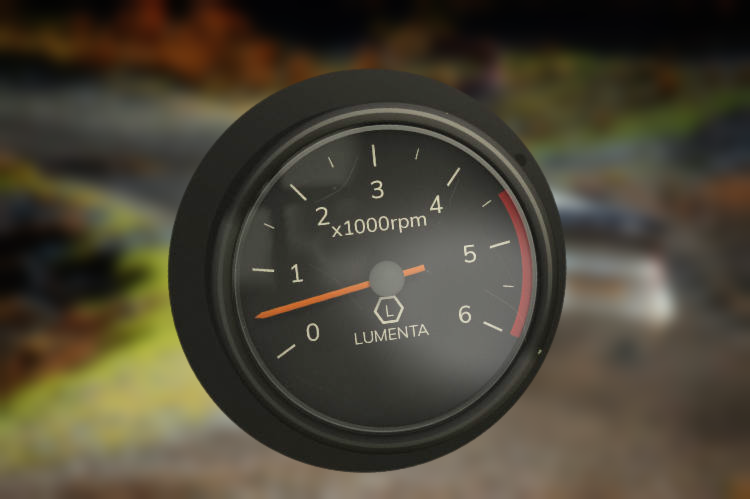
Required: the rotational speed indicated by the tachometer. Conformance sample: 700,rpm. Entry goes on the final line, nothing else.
500,rpm
